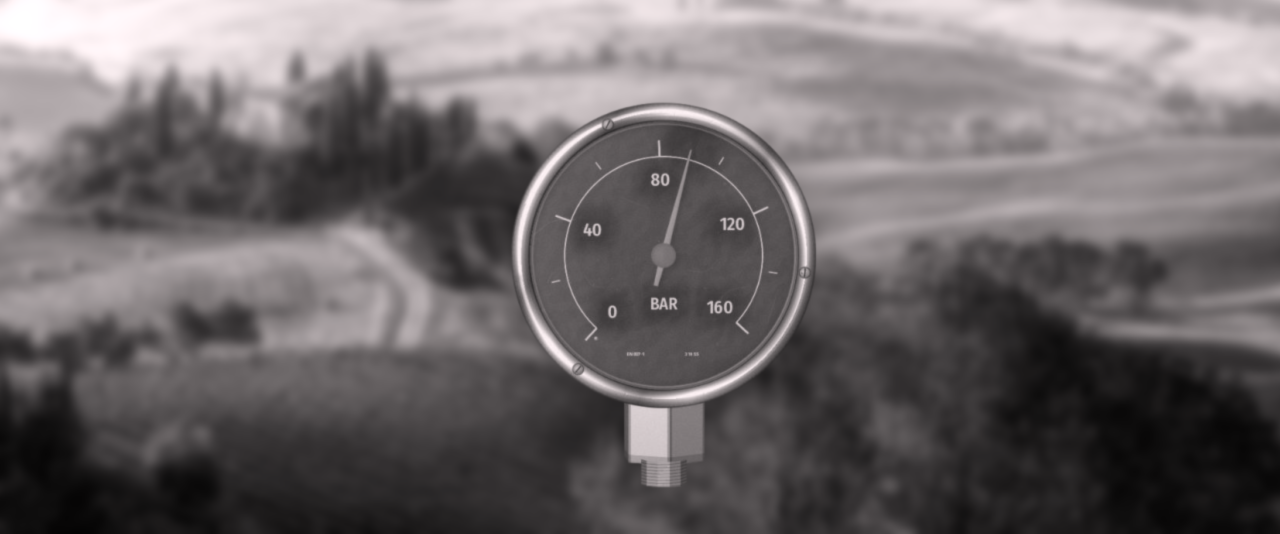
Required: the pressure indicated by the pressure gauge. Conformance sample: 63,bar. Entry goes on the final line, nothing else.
90,bar
